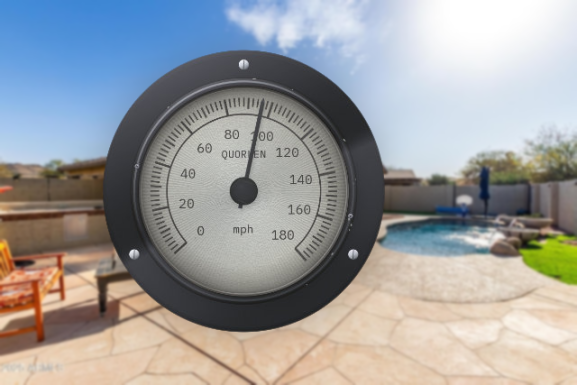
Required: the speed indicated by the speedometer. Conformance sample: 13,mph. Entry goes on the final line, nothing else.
96,mph
